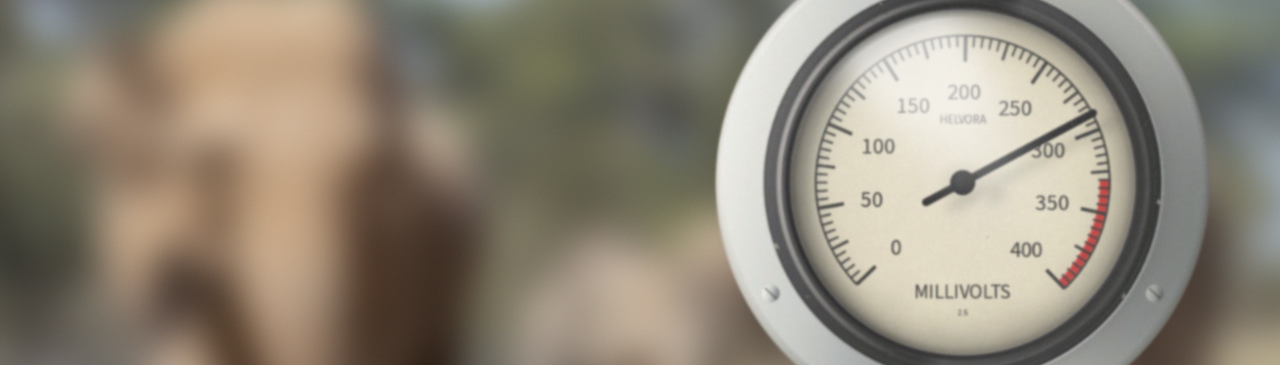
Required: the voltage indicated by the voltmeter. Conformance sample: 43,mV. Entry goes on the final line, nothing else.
290,mV
